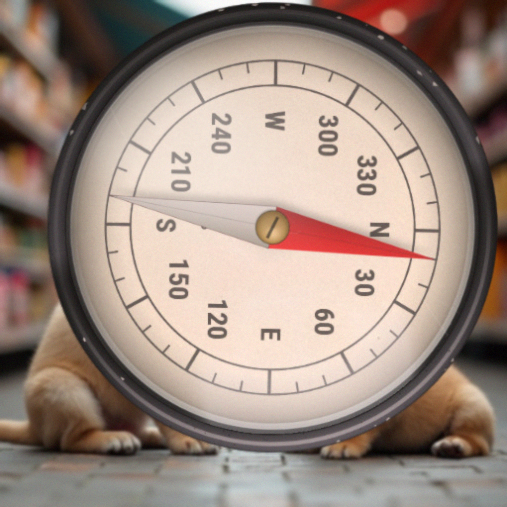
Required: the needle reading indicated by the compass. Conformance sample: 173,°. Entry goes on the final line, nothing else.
10,°
